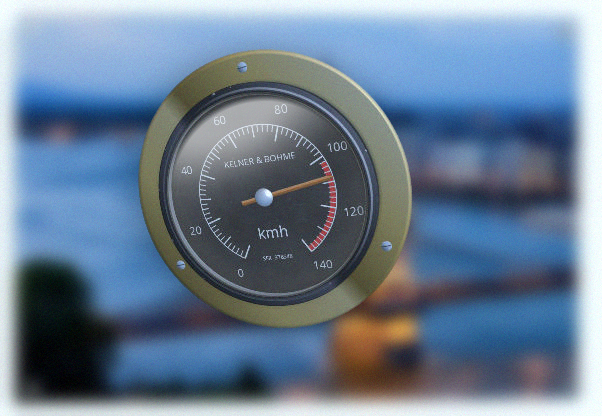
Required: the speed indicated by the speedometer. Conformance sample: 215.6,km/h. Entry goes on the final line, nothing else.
108,km/h
